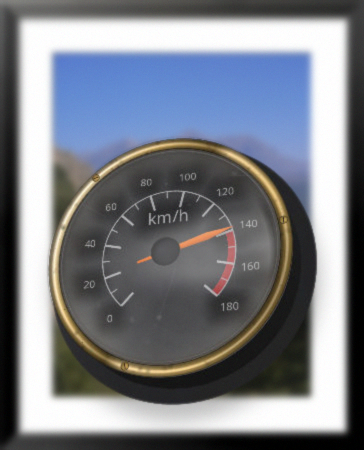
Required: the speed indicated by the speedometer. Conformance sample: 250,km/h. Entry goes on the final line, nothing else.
140,km/h
